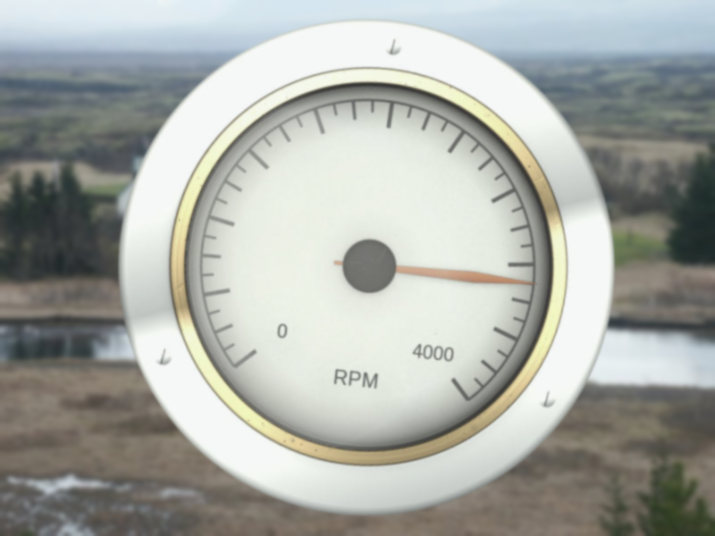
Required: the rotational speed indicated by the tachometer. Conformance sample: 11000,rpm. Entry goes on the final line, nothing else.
3300,rpm
